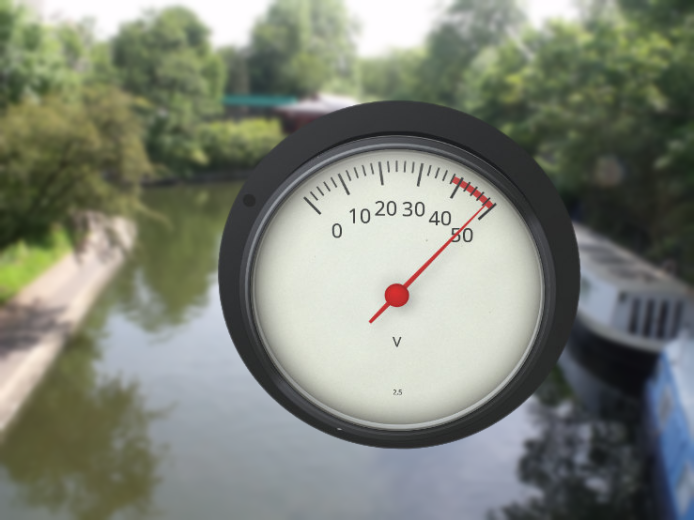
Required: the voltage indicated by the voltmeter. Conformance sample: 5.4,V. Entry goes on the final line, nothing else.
48,V
